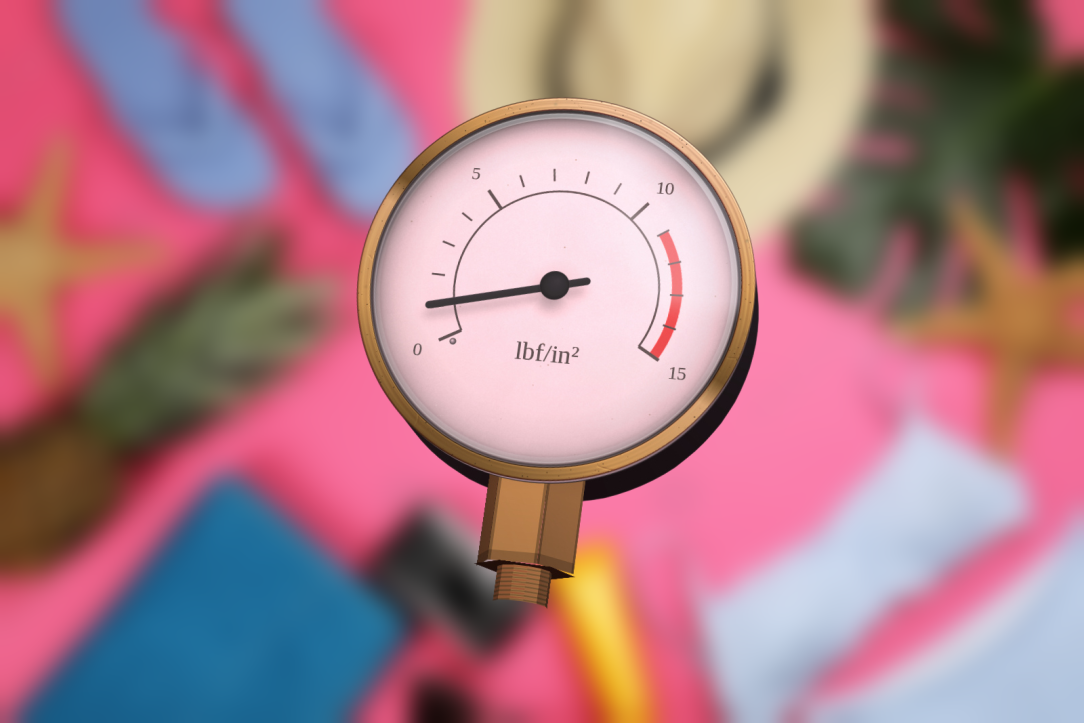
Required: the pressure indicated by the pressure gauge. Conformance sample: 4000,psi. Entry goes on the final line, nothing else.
1,psi
